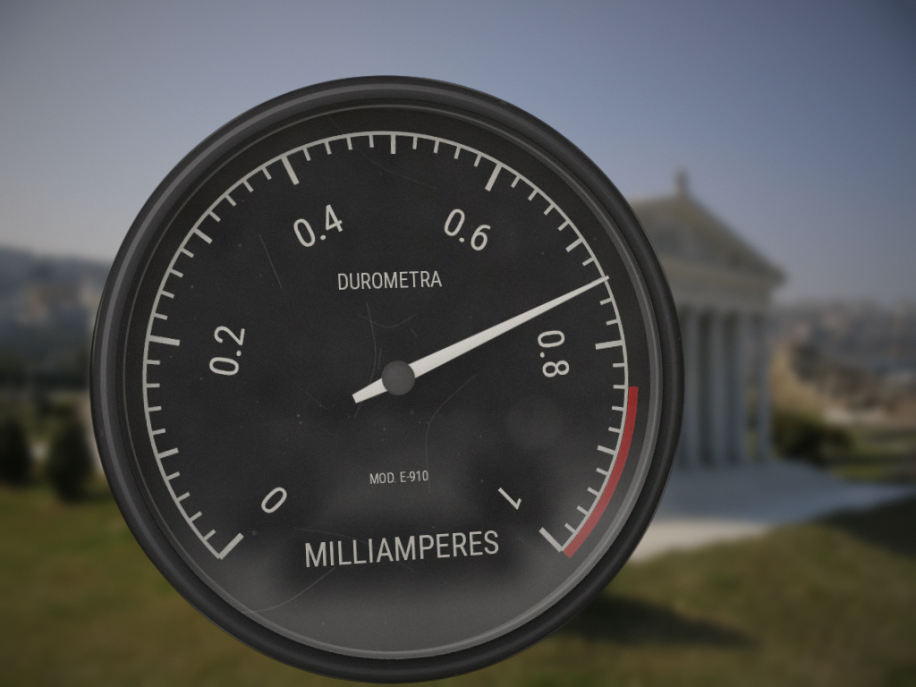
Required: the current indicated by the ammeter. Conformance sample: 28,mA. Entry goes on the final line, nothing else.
0.74,mA
